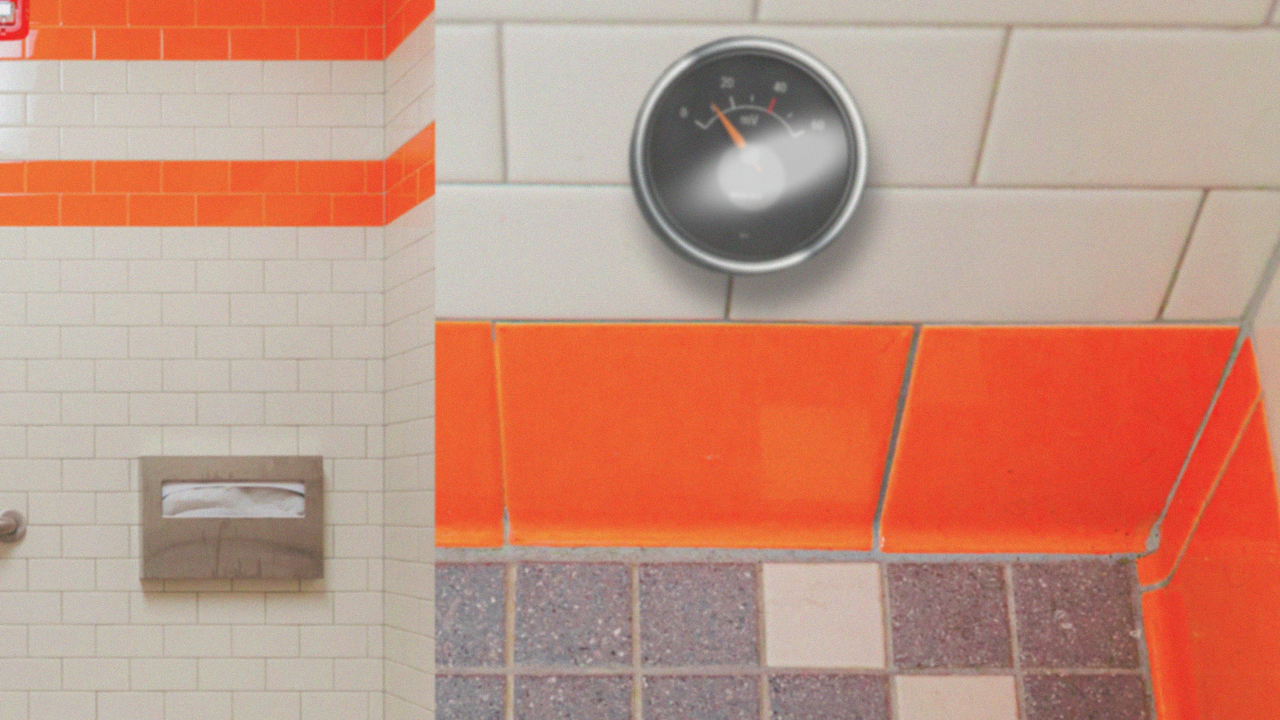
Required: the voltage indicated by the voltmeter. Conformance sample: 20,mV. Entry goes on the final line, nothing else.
10,mV
